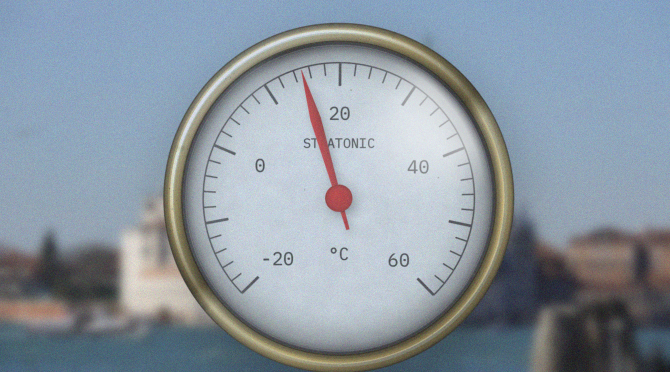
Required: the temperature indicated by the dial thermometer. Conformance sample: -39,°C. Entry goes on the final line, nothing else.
15,°C
